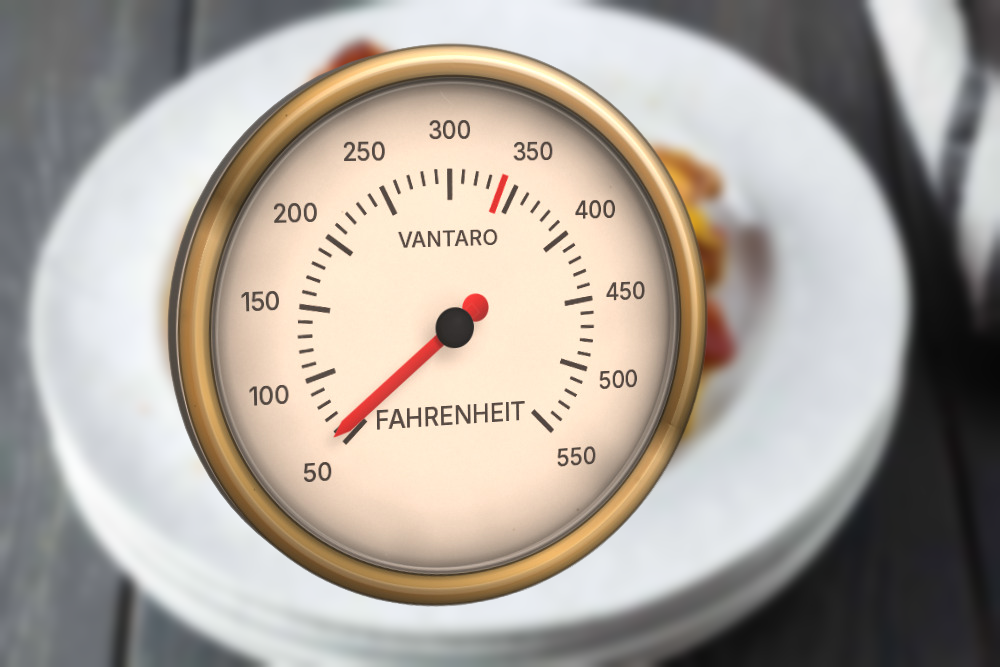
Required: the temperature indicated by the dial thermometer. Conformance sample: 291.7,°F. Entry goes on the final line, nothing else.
60,°F
